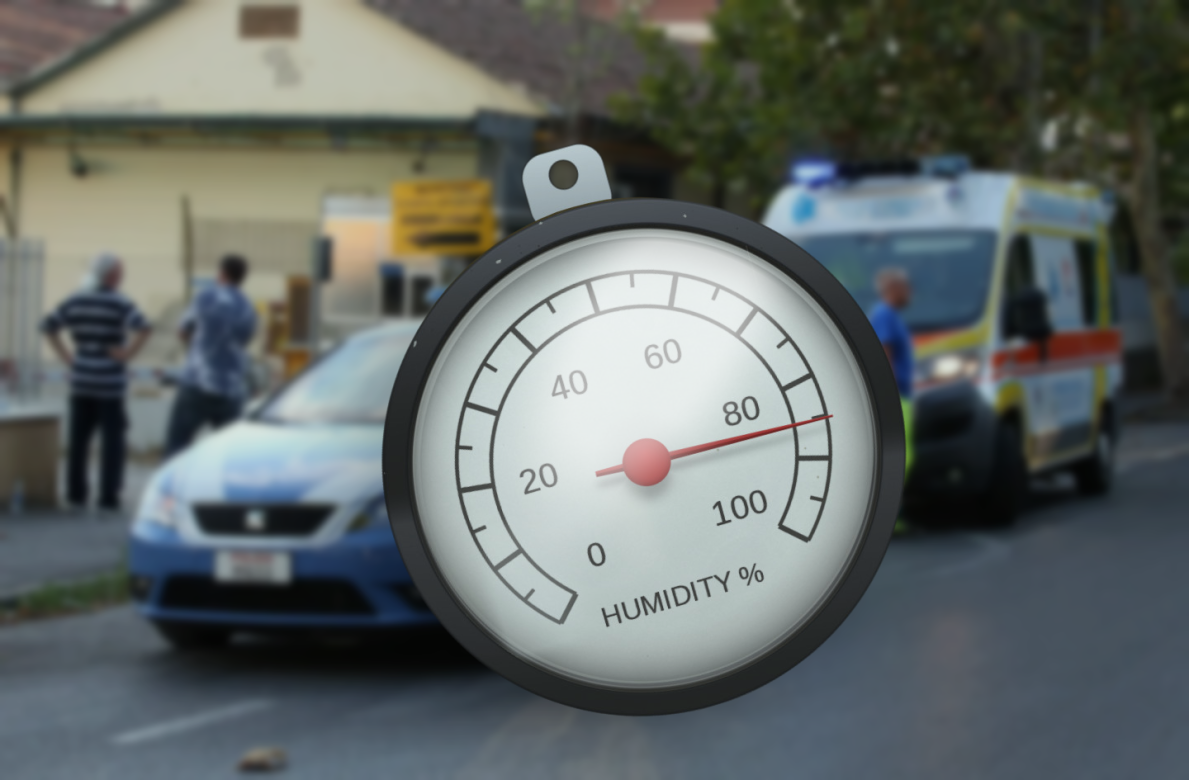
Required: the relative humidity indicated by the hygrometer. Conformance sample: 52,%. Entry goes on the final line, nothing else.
85,%
